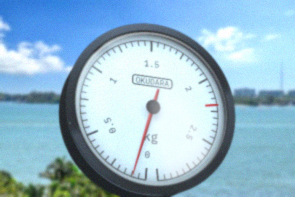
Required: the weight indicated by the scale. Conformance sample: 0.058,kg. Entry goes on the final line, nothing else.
0.1,kg
